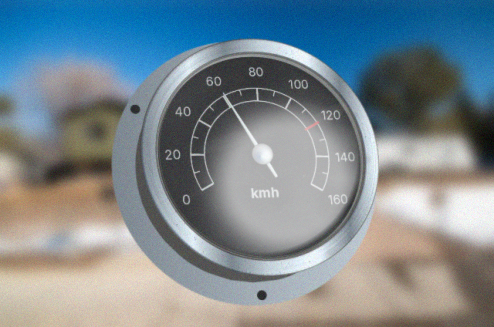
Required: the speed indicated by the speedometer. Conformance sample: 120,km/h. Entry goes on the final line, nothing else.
60,km/h
